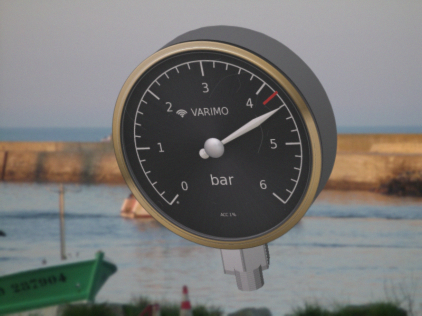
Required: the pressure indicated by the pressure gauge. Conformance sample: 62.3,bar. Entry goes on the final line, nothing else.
4.4,bar
